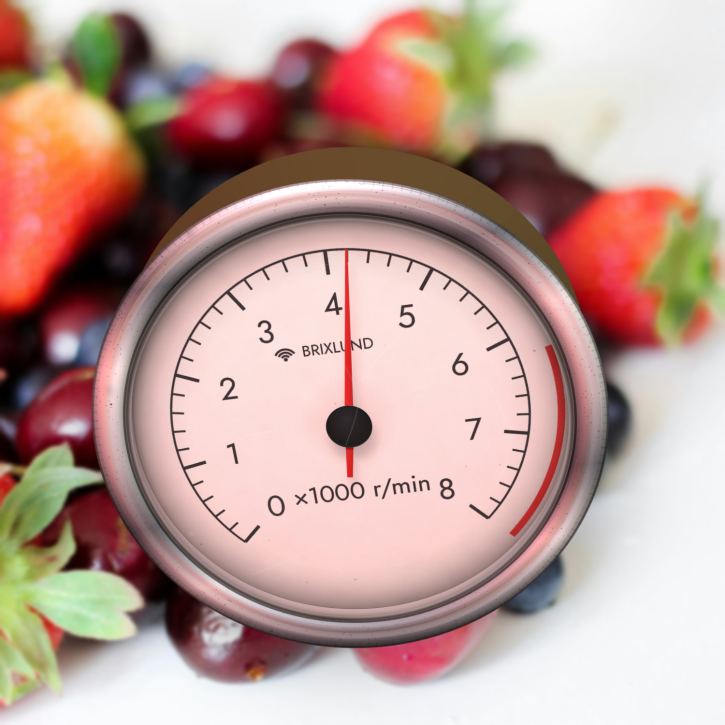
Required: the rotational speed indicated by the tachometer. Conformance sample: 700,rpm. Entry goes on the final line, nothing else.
4200,rpm
